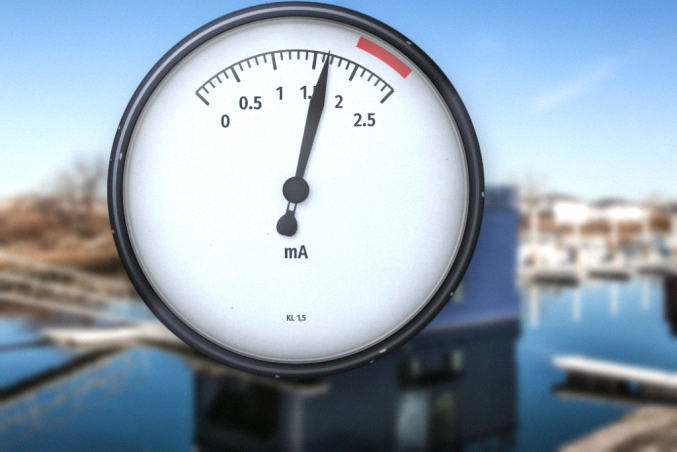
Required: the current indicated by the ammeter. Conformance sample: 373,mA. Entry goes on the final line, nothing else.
1.65,mA
